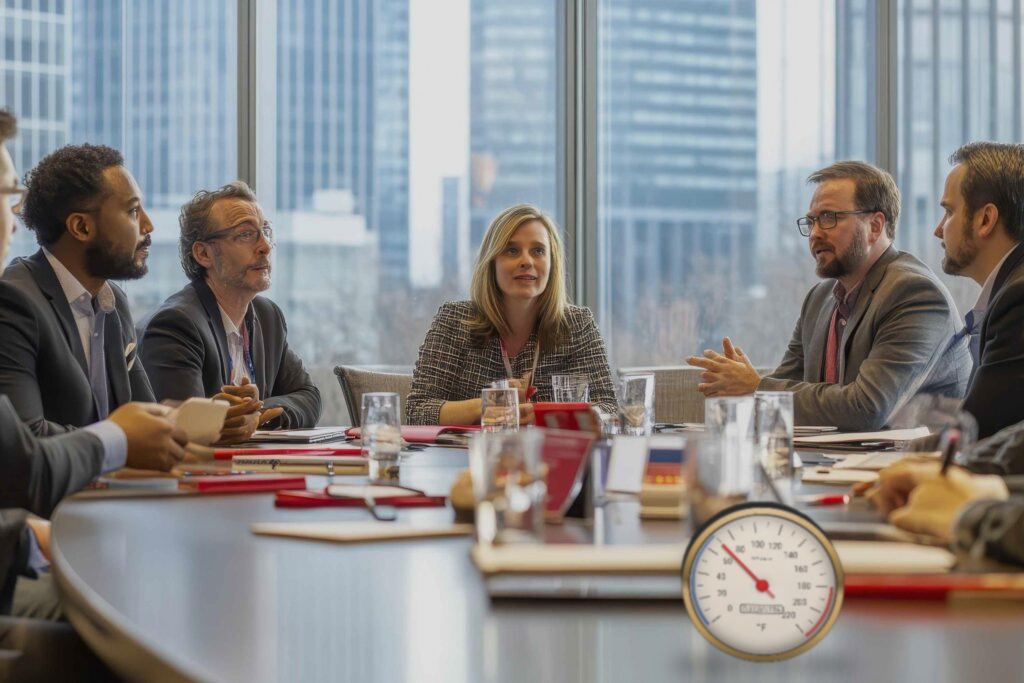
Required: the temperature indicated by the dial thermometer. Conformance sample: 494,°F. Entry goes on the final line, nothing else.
70,°F
